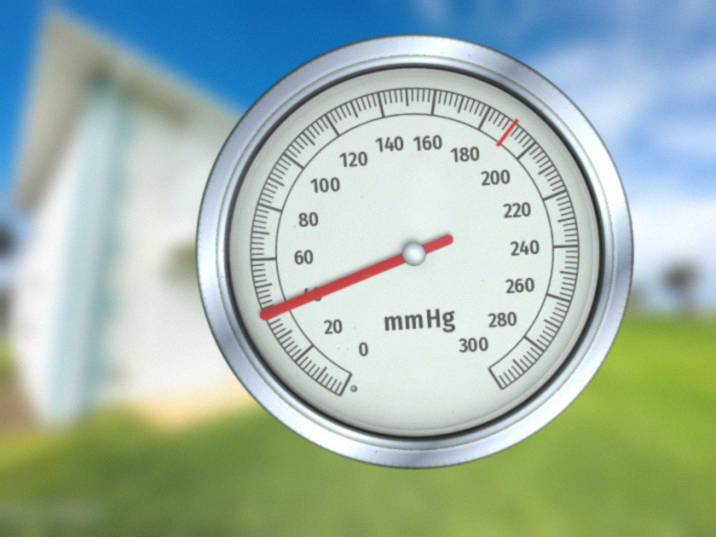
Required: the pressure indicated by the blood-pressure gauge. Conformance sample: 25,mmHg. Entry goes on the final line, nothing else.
40,mmHg
